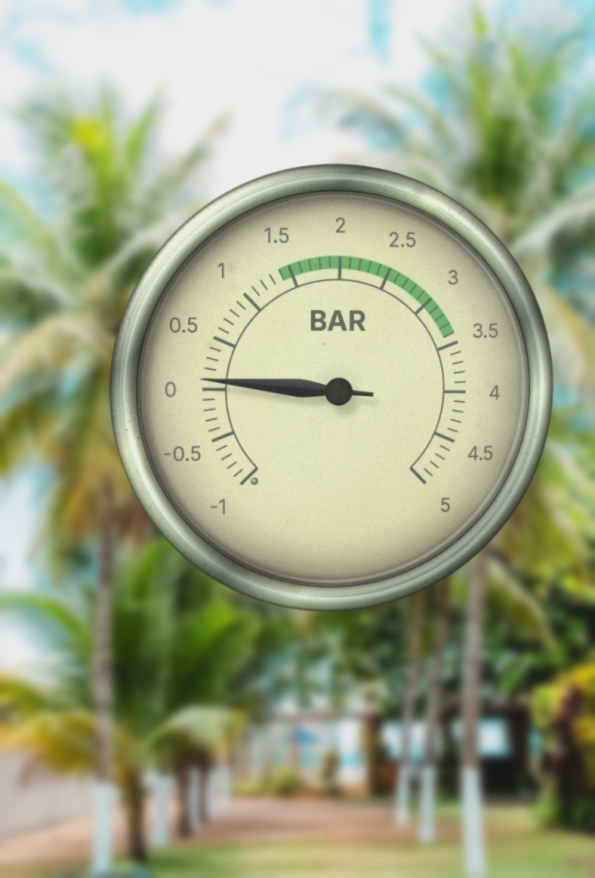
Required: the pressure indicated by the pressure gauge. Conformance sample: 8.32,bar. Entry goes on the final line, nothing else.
0.1,bar
